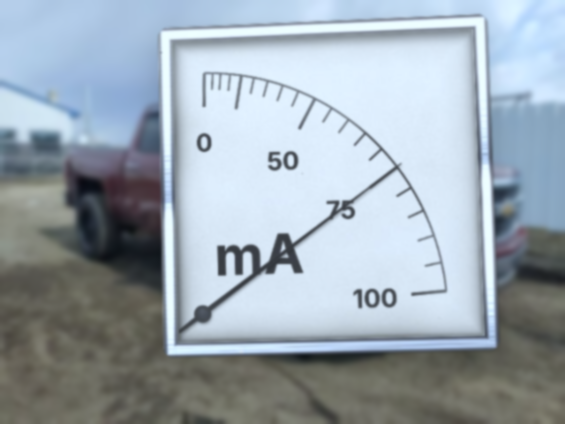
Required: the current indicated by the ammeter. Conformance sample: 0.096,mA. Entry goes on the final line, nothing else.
75,mA
